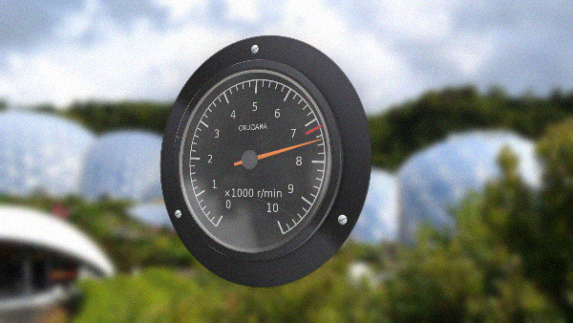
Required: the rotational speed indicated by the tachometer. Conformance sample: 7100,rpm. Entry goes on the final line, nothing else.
7500,rpm
